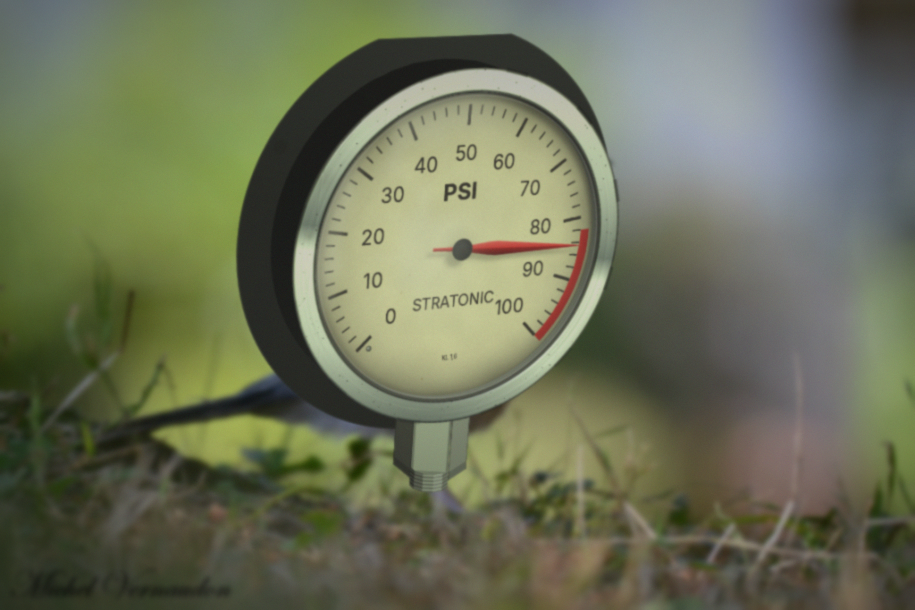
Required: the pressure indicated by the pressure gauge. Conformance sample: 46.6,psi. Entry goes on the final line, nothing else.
84,psi
